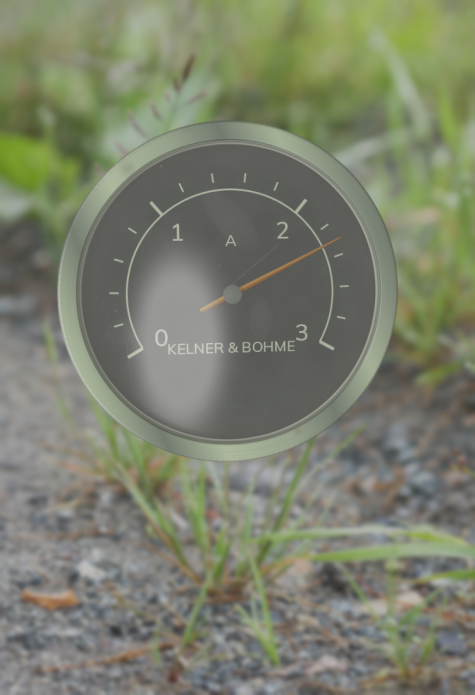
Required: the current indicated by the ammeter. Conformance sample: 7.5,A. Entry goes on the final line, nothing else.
2.3,A
